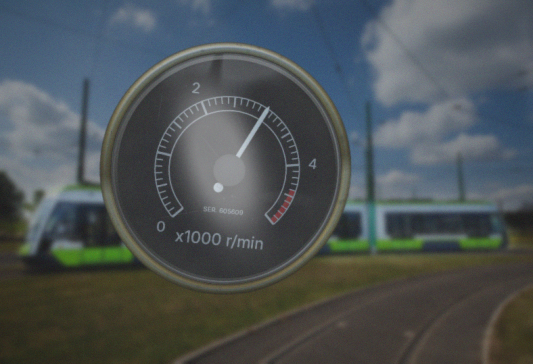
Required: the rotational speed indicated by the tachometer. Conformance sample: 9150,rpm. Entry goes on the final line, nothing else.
3000,rpm
